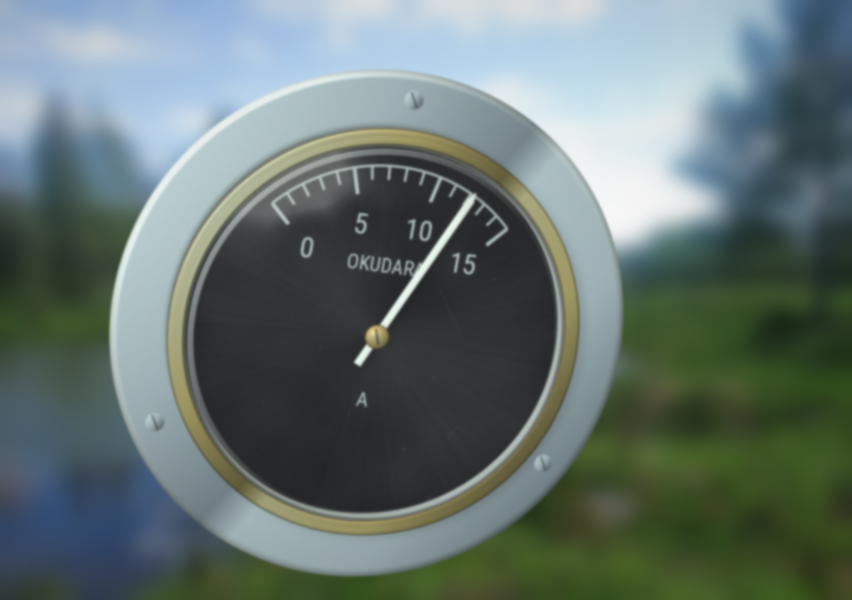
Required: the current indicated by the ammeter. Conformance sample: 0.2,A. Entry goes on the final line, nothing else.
12,A
